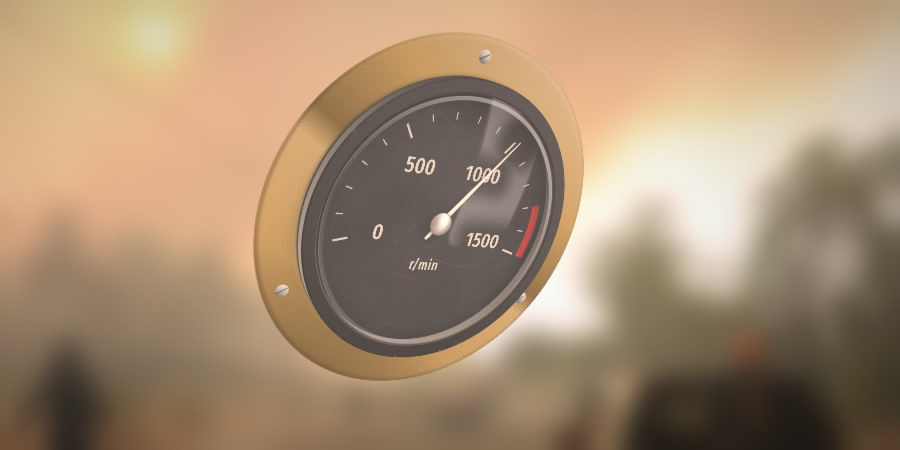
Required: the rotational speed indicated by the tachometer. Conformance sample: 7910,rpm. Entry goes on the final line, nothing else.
1000,rpm
